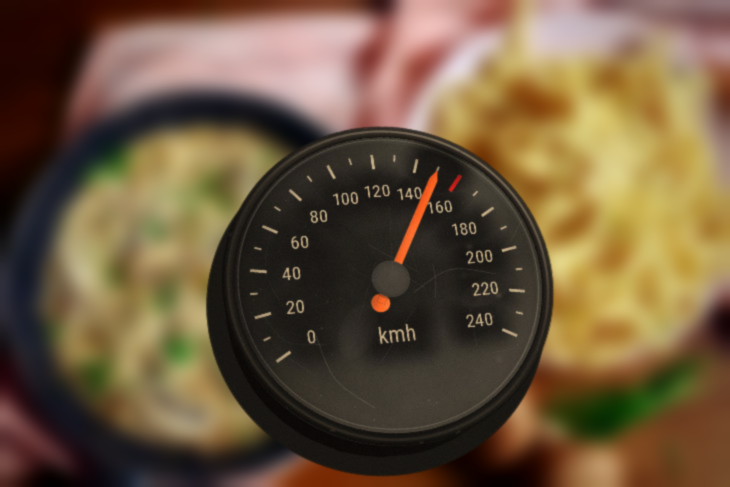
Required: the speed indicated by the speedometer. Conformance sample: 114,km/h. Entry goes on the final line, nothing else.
150,km/h
